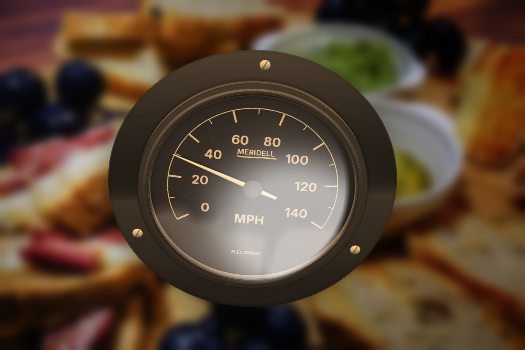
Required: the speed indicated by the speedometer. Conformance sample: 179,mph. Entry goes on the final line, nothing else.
30,mph
